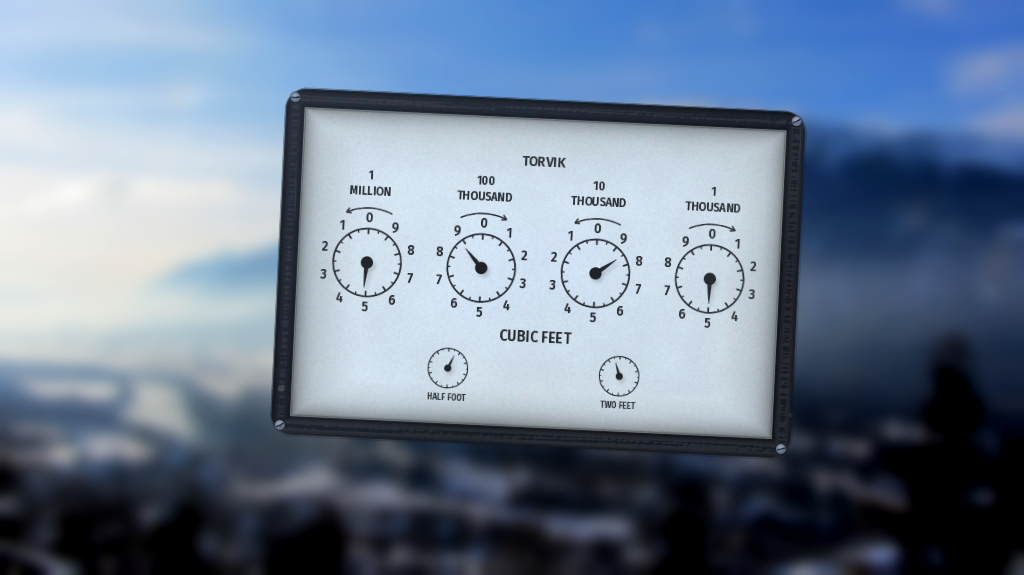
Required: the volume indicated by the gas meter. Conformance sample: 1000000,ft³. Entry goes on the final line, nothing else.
488500,ft³
